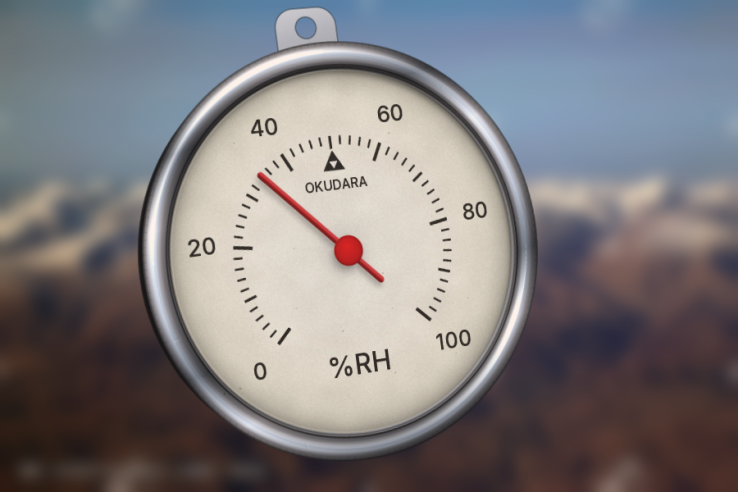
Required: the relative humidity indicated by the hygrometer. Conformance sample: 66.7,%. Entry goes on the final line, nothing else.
34,%
